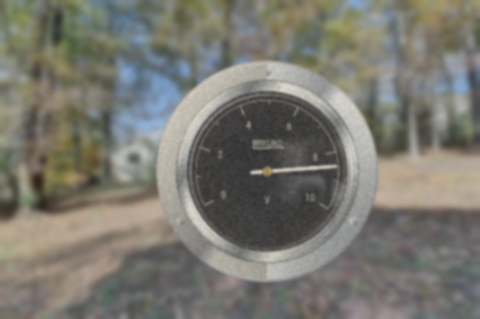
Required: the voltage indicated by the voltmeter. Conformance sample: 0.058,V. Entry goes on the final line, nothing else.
8.5,V
